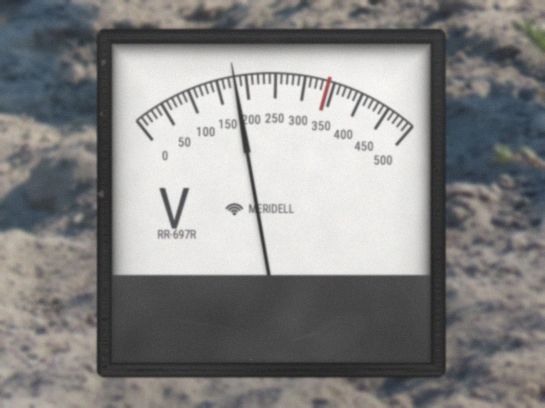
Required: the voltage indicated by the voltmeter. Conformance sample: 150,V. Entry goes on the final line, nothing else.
180,V
